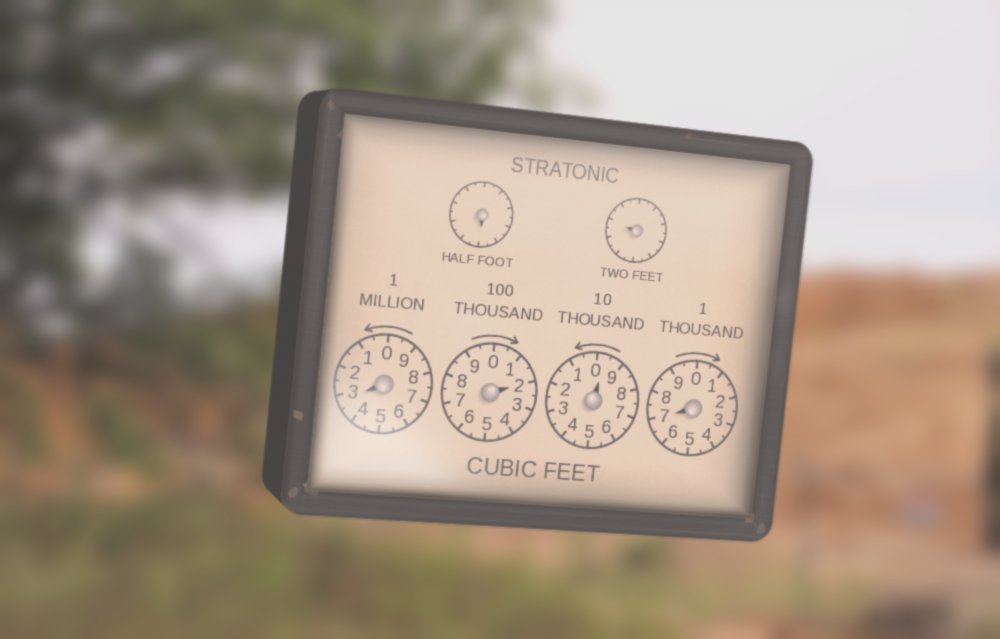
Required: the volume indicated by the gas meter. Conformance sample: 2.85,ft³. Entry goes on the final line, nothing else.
319700,ft³
